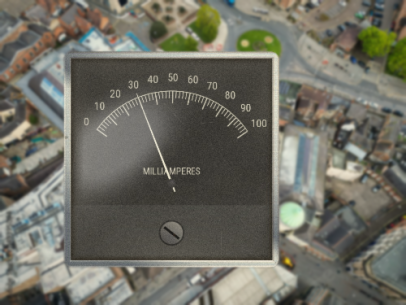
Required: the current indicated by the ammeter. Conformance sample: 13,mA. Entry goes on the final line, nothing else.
30,mA
